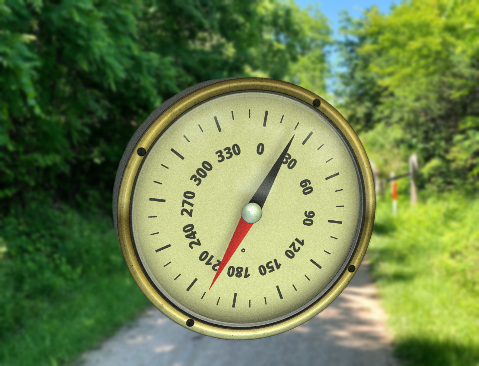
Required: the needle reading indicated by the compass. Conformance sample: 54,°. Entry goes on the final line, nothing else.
200,°
